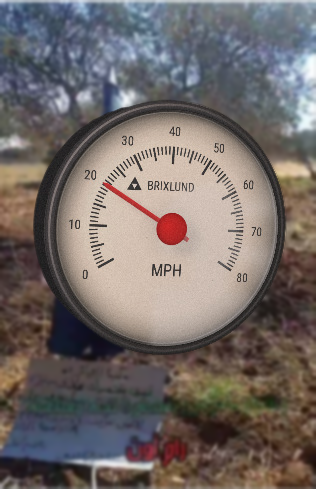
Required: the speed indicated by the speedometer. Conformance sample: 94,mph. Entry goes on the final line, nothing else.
20,mph
